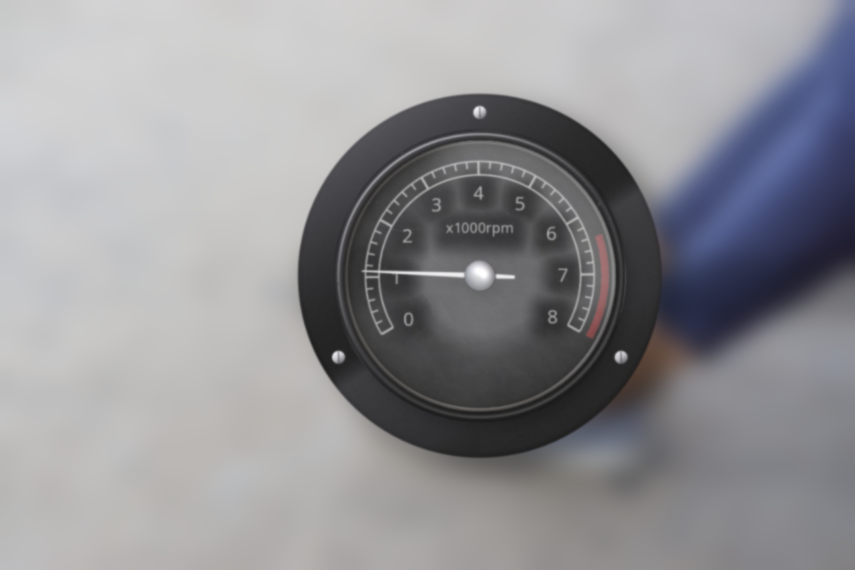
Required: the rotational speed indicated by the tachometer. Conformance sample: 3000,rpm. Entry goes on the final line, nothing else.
1100,rpm
